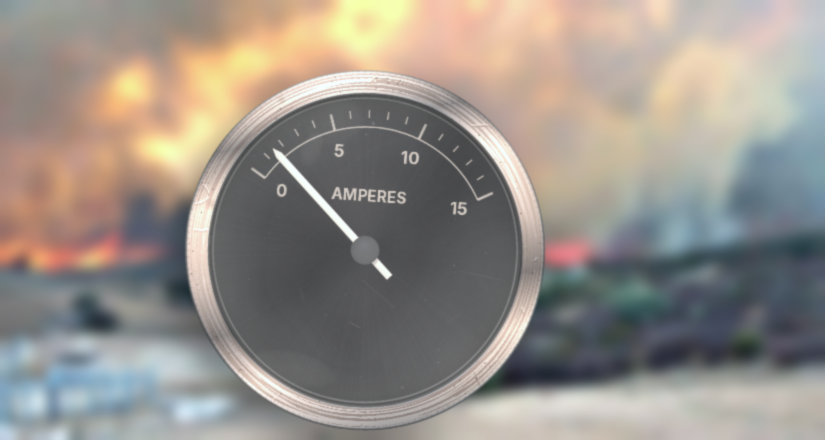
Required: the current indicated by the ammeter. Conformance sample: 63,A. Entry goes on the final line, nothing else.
1.5,A
